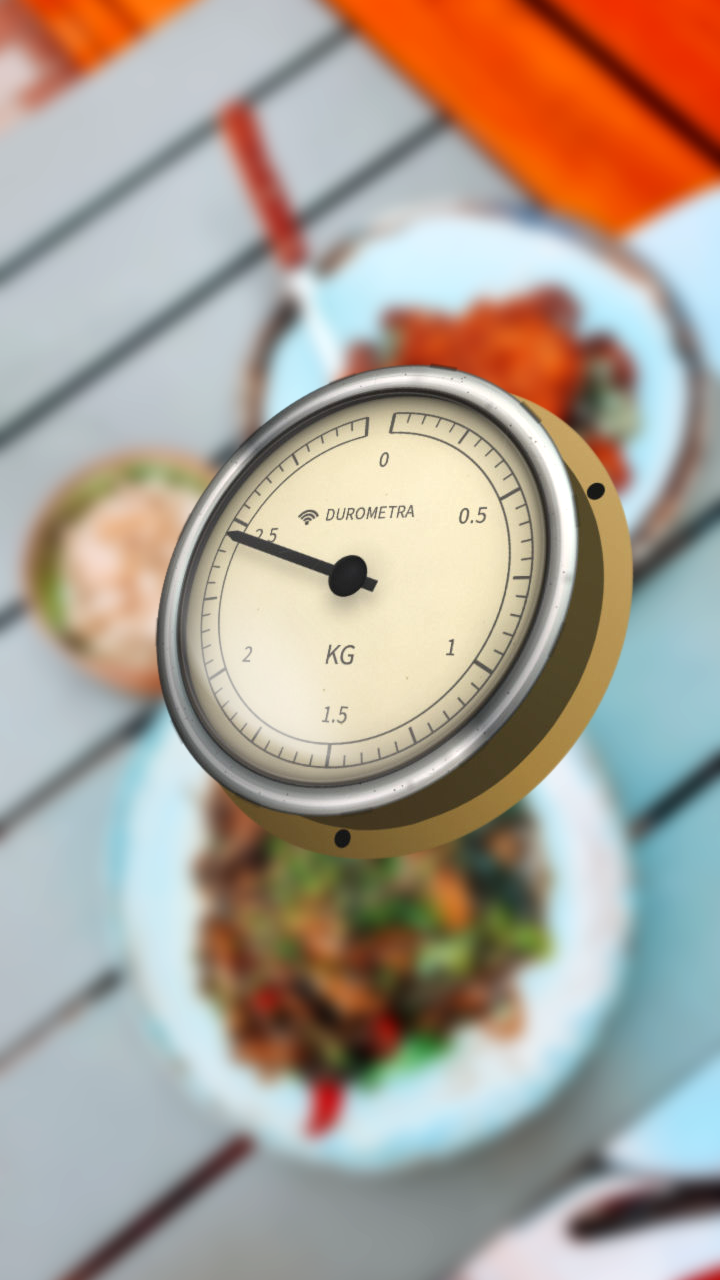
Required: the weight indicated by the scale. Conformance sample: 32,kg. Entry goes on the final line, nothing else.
2.45,kg
